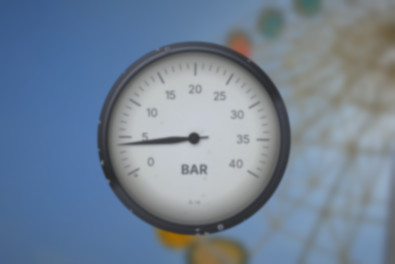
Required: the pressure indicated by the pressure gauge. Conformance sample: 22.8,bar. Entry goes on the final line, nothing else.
4,bar
